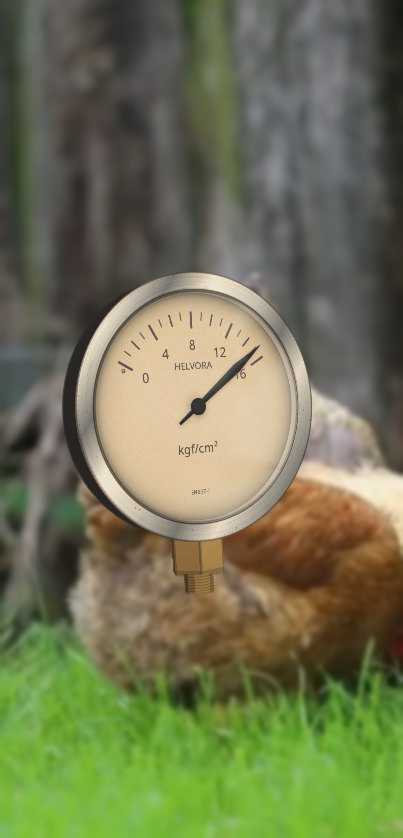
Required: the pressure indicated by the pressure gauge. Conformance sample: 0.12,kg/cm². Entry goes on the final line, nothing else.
15,kg/cm²
